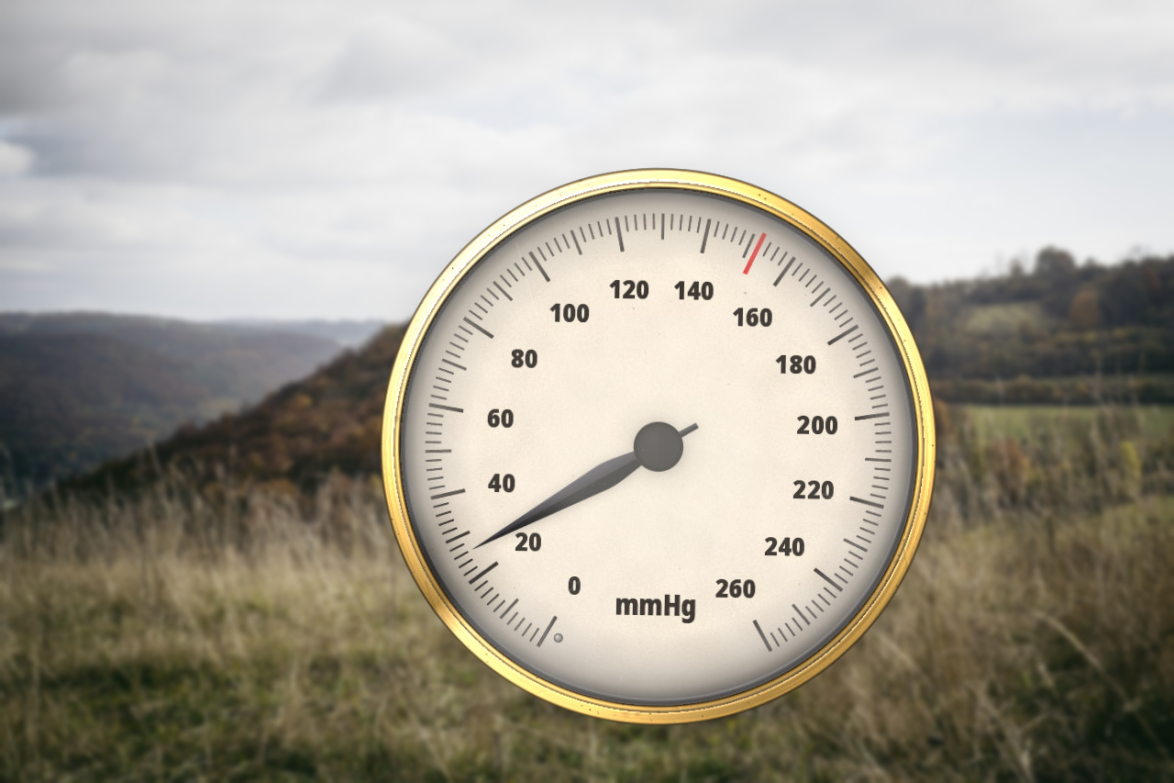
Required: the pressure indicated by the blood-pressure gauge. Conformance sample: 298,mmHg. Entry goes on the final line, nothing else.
26,mmHg
